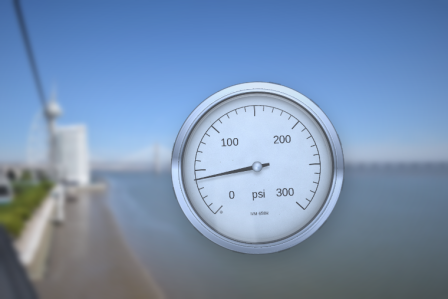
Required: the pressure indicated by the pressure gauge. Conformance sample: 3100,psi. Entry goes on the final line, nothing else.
40,psi
